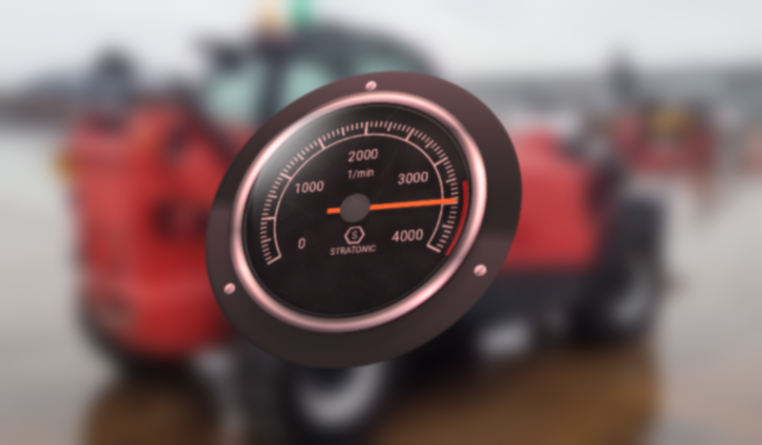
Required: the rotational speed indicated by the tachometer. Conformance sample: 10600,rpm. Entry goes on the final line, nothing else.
3500,rpm
